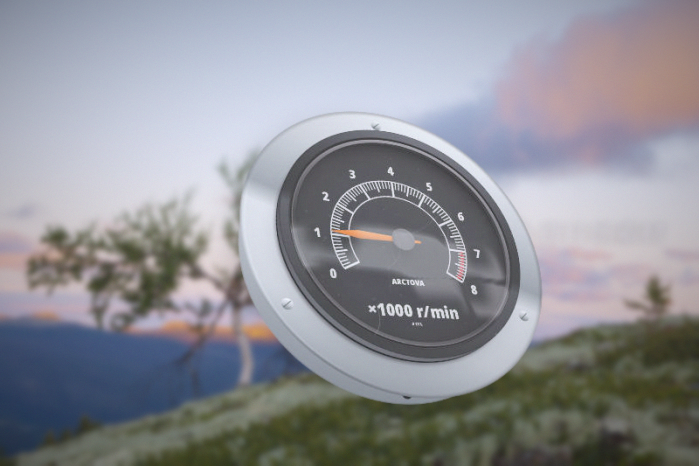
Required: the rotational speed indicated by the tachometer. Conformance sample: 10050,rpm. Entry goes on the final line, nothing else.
1000,rpm
